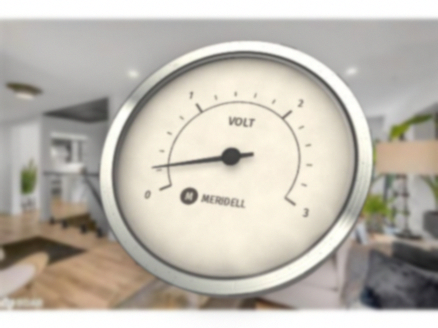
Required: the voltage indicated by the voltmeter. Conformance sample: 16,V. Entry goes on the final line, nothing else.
0.2,V
